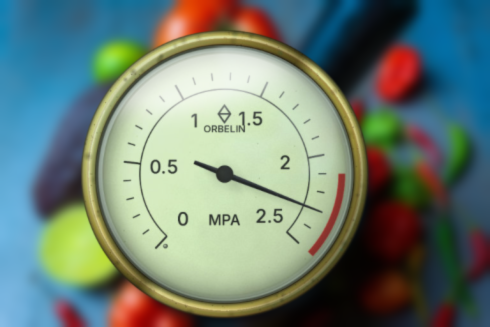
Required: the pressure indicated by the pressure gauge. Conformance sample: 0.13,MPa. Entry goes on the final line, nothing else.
2.3,MPa
